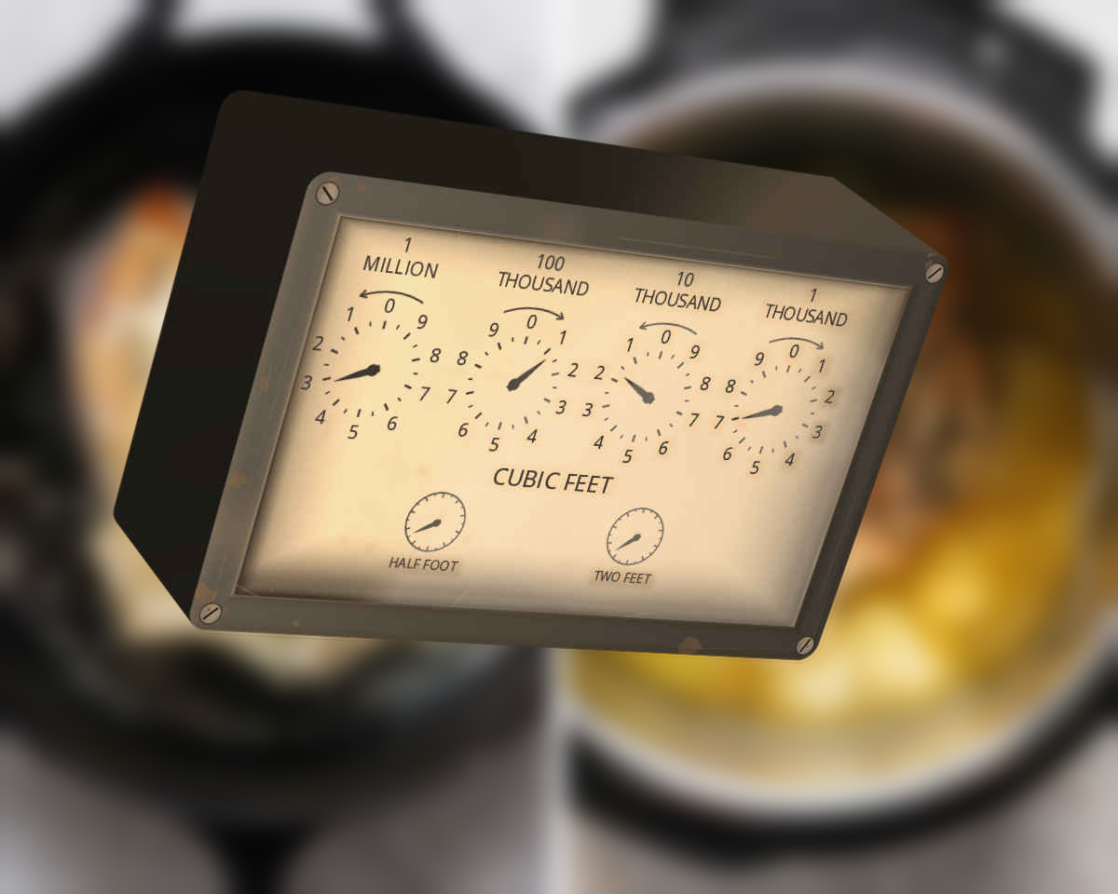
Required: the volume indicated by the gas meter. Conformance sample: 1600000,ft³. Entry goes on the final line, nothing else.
311700,ft³
